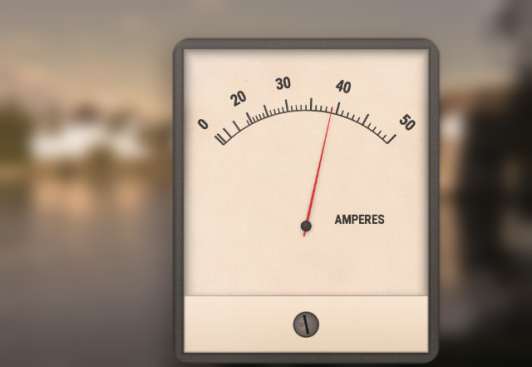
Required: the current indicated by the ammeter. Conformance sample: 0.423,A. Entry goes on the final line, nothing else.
39,A
